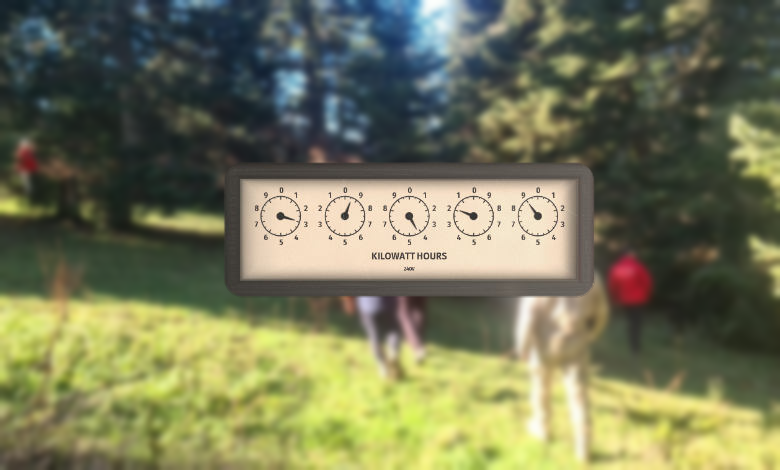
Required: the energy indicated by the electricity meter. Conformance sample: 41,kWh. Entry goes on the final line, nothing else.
29419,kWh
